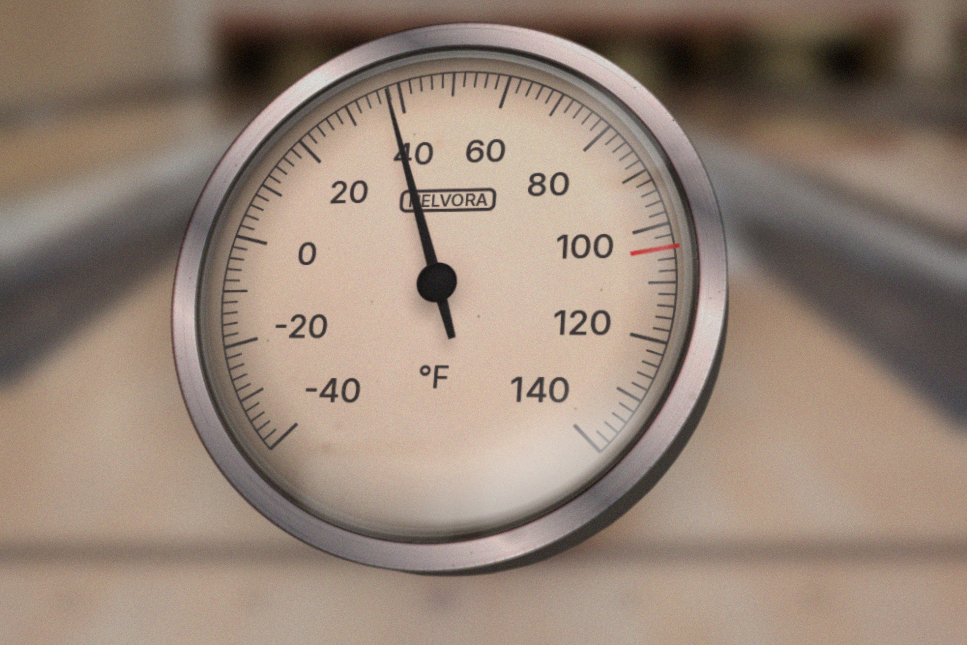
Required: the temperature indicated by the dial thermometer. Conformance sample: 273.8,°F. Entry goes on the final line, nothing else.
38,°F
